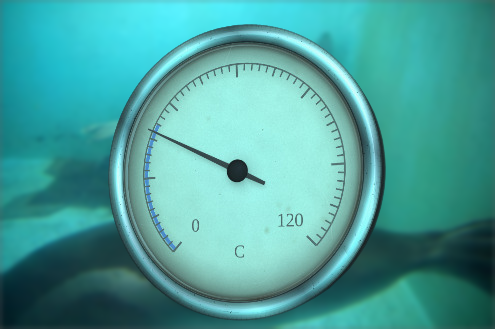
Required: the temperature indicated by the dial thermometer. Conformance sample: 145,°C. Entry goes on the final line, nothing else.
32,°C
